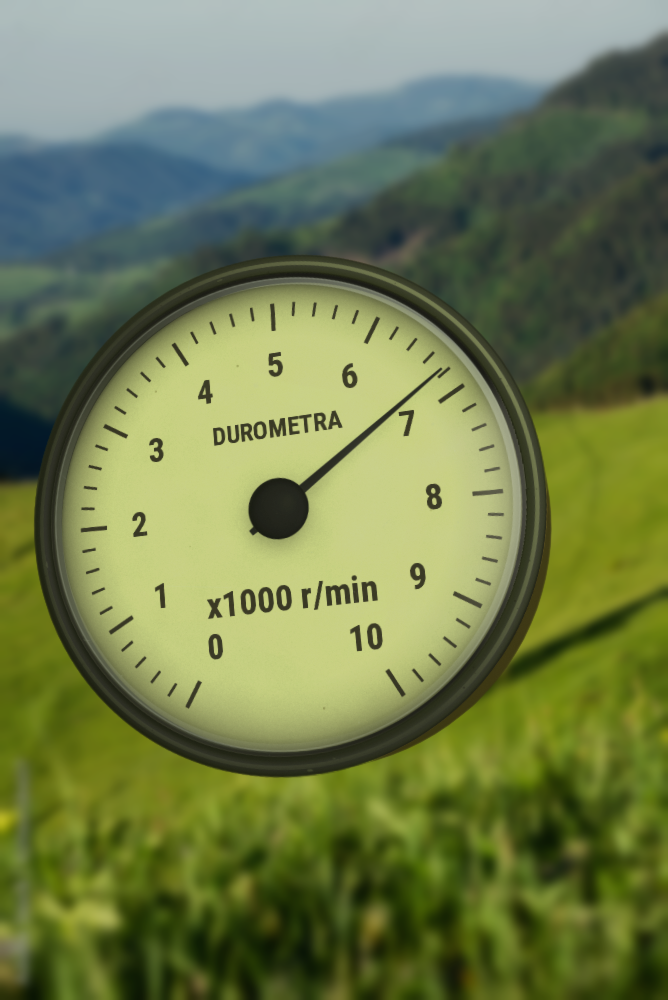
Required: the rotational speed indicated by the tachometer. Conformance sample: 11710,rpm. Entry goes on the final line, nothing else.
6800,rpm
